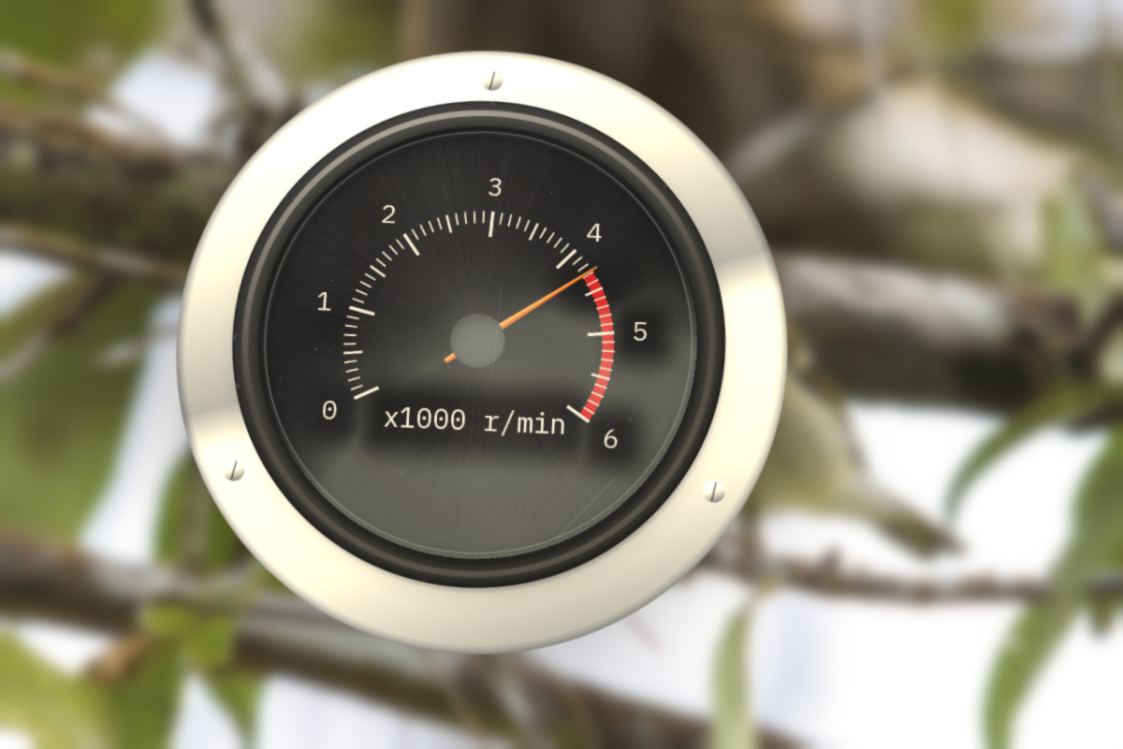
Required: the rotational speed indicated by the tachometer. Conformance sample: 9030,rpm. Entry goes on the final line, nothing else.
4300,rpm
